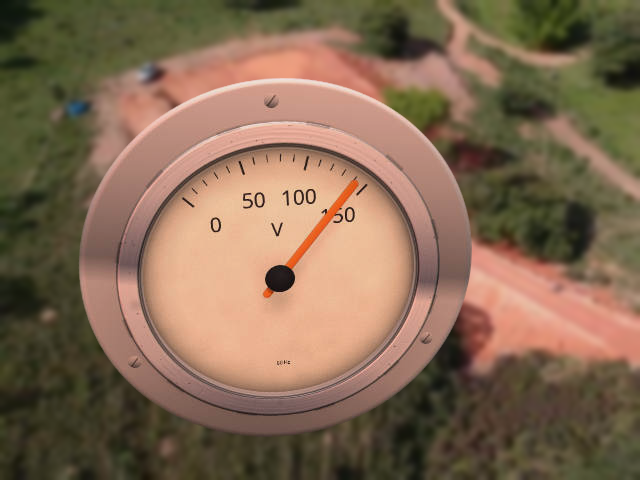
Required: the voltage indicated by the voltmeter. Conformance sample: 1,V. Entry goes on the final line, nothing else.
140,V
